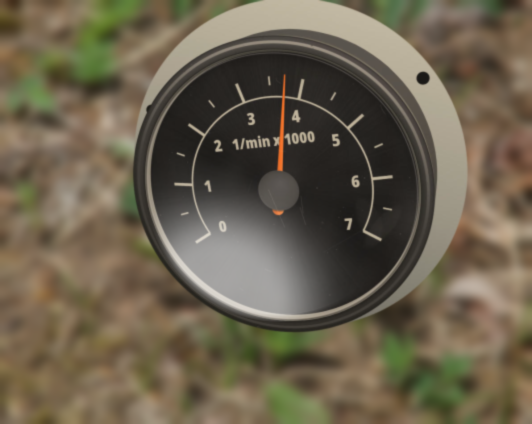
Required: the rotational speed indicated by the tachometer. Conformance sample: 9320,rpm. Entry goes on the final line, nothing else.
3750,rpm
